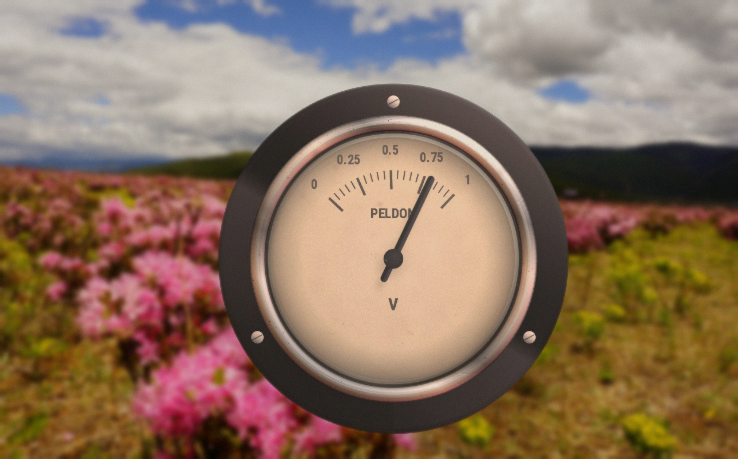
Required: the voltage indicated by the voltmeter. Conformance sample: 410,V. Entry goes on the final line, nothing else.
0.8,V
